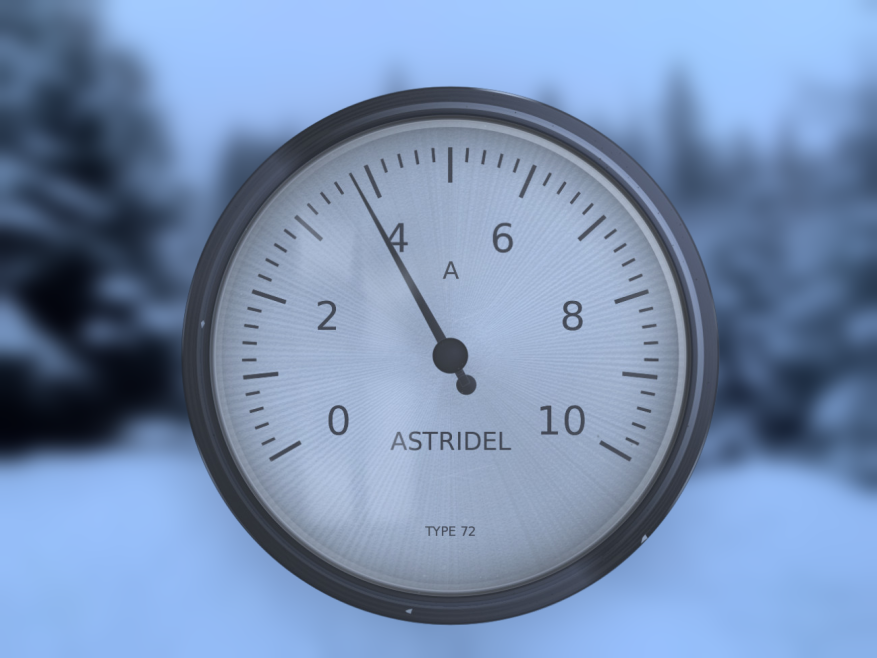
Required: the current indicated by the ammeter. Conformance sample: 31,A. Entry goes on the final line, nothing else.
3.8,A
